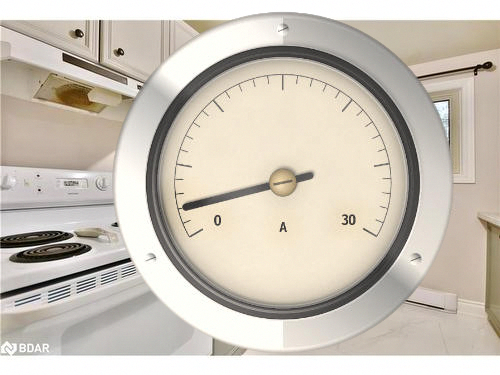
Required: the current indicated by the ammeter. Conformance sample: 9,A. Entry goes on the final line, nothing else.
2,A
